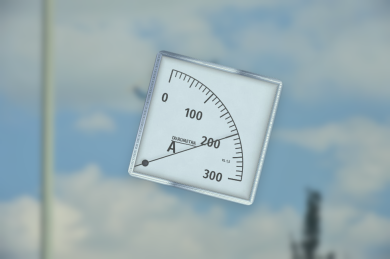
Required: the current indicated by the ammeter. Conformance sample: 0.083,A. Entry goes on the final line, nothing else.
200,A
